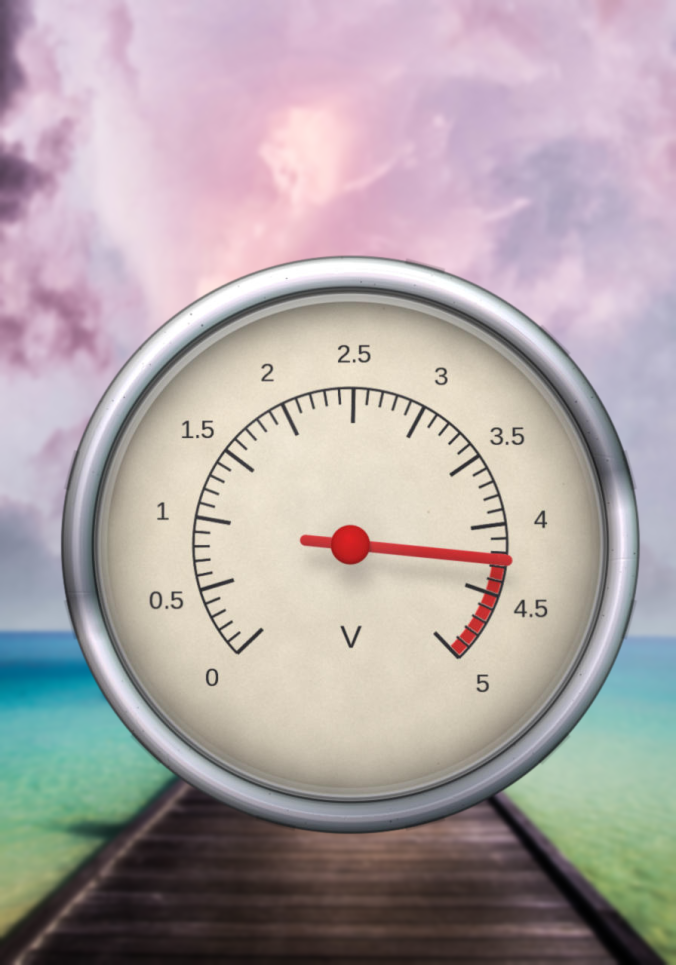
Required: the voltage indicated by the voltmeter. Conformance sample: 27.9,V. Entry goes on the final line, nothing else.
4.25,V
